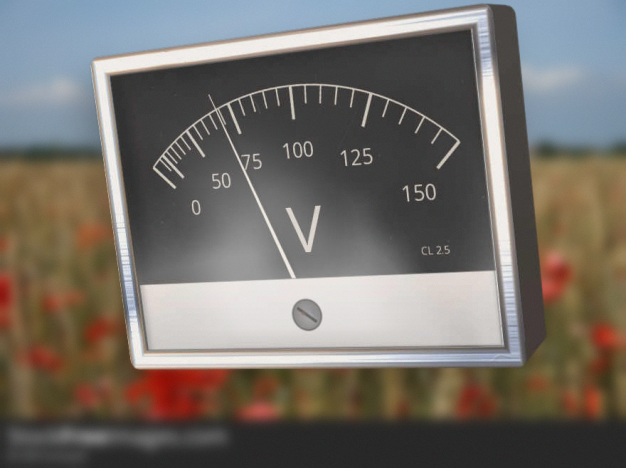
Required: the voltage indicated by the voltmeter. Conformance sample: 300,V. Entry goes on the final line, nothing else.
70,V
